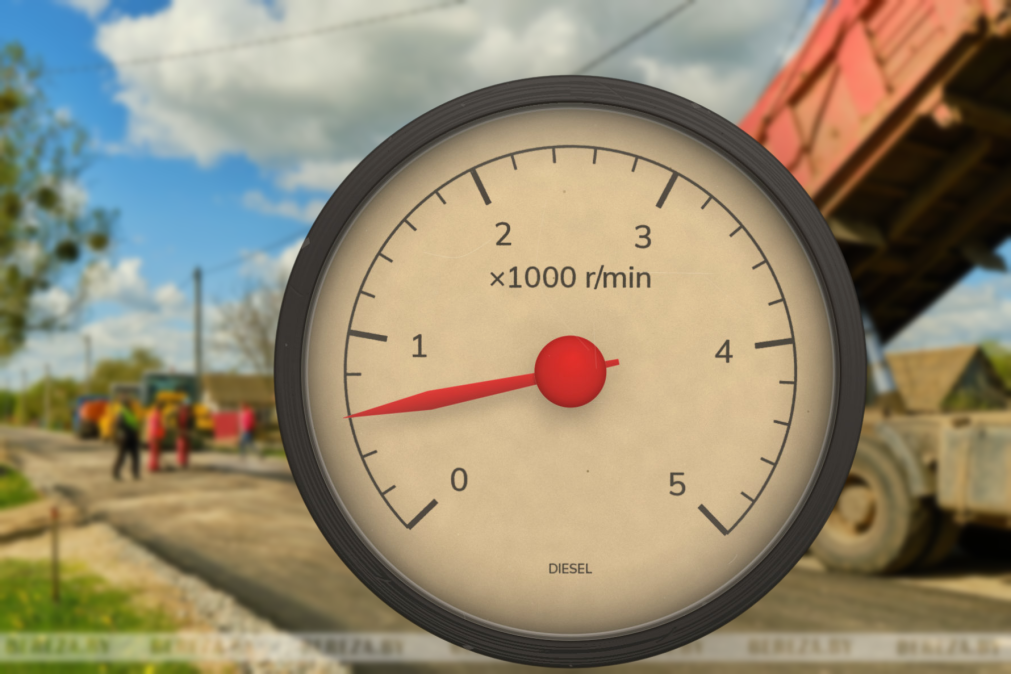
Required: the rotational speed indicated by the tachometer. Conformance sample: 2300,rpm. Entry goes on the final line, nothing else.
600,rpm
